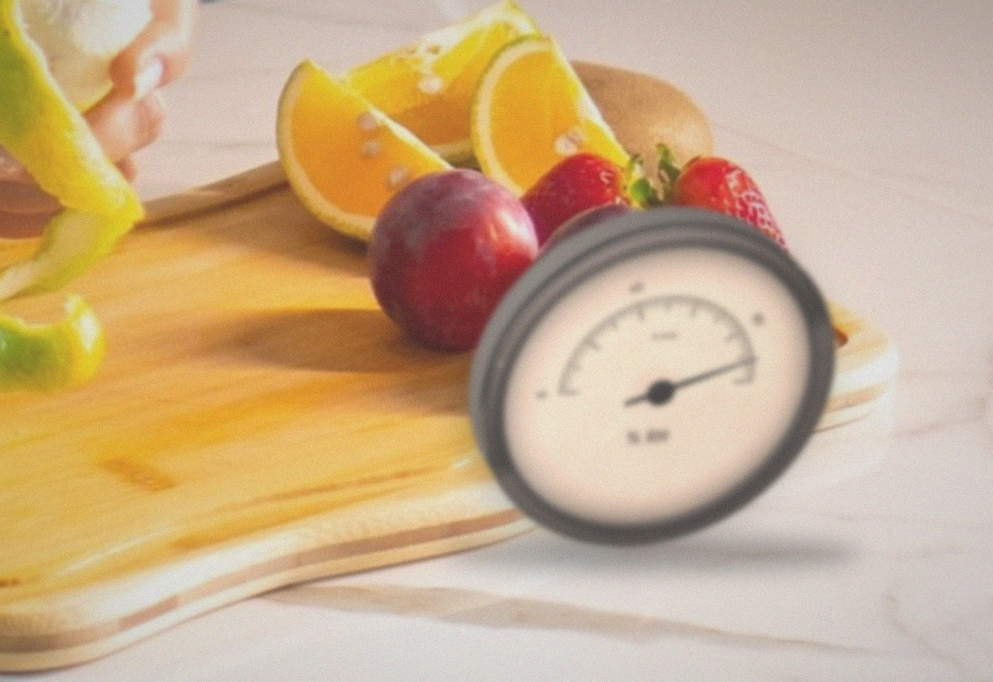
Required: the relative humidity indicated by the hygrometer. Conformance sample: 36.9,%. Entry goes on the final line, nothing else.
90,%
